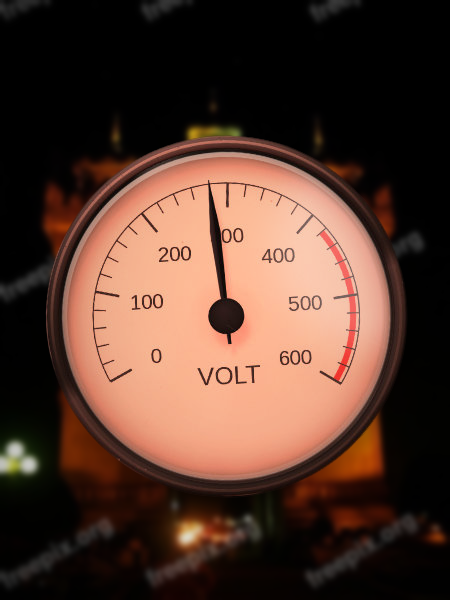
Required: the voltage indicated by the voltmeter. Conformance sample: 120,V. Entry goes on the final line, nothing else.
280,V
